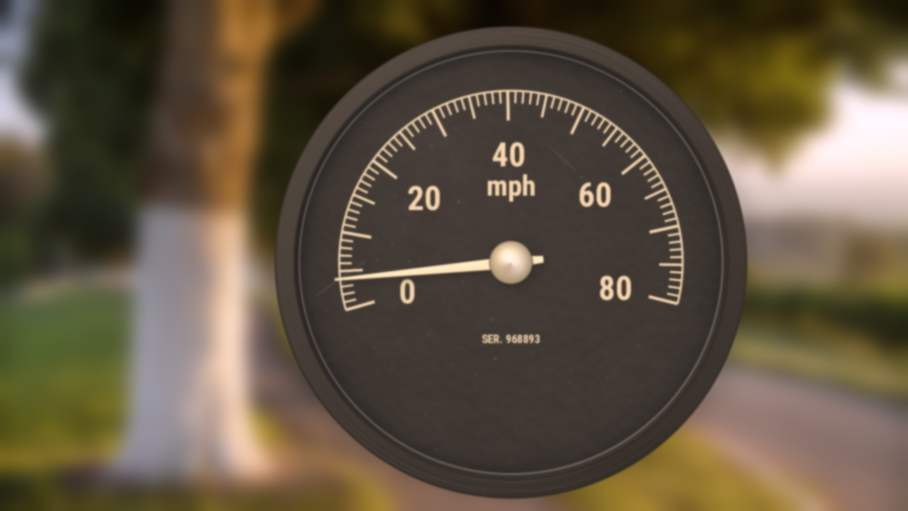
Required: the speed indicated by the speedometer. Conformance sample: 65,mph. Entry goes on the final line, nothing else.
4,mph
